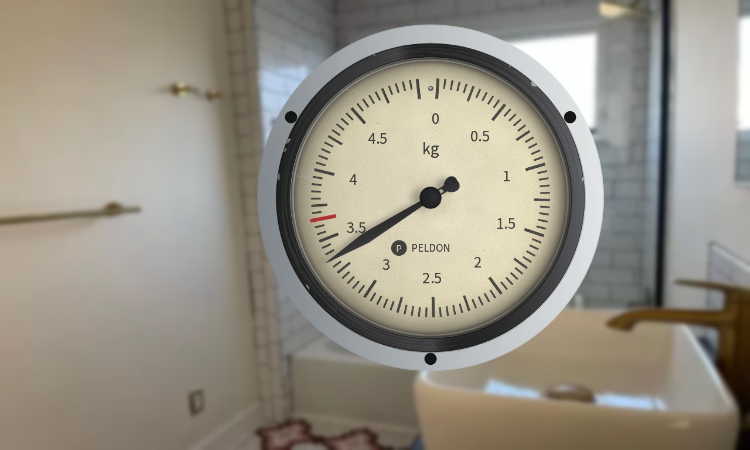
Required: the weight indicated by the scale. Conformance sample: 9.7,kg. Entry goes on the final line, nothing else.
3.35,kg
